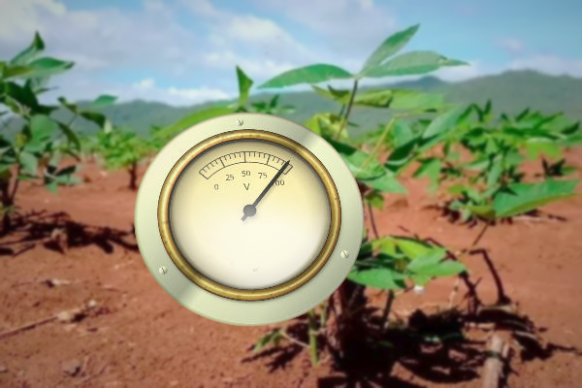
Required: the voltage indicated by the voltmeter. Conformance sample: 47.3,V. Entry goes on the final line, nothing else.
95,V
